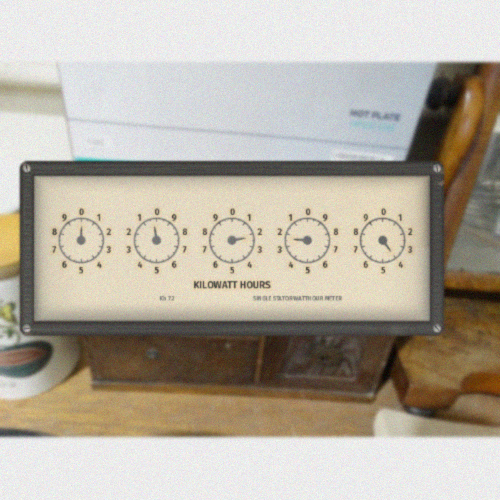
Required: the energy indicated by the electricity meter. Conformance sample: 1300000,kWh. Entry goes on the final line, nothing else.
224,kWh
